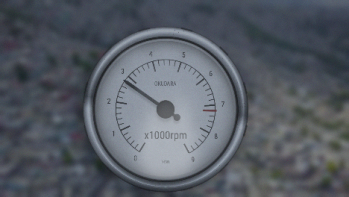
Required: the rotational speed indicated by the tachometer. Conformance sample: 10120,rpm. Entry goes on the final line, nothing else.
2800,rpm
